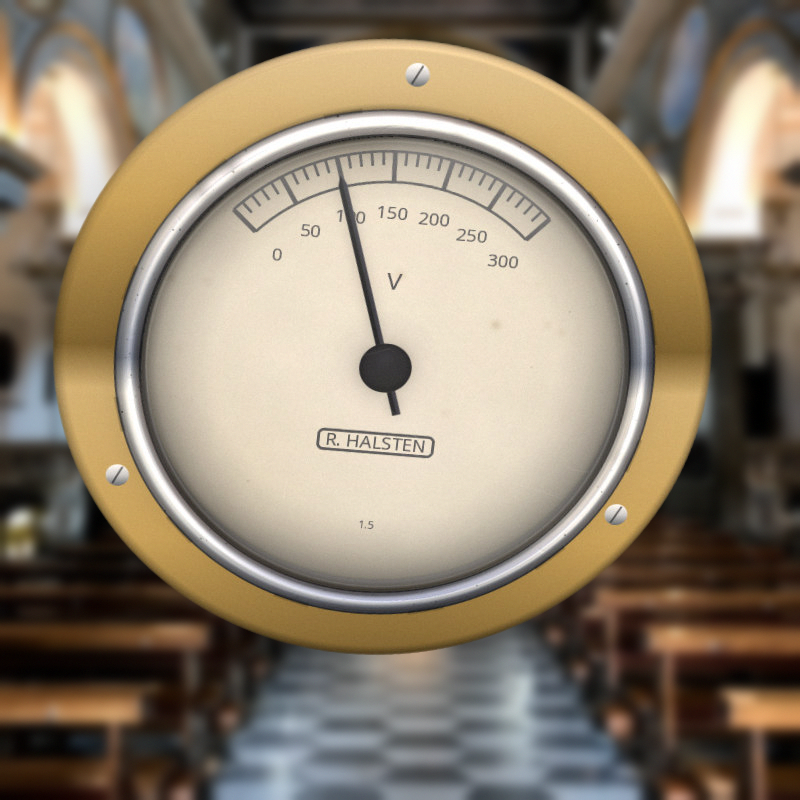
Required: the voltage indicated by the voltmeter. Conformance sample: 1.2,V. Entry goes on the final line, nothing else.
100,V
